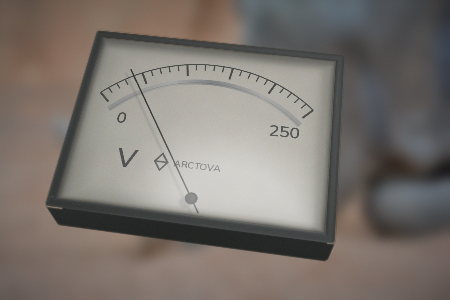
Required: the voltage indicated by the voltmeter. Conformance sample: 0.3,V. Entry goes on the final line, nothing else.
40,V
